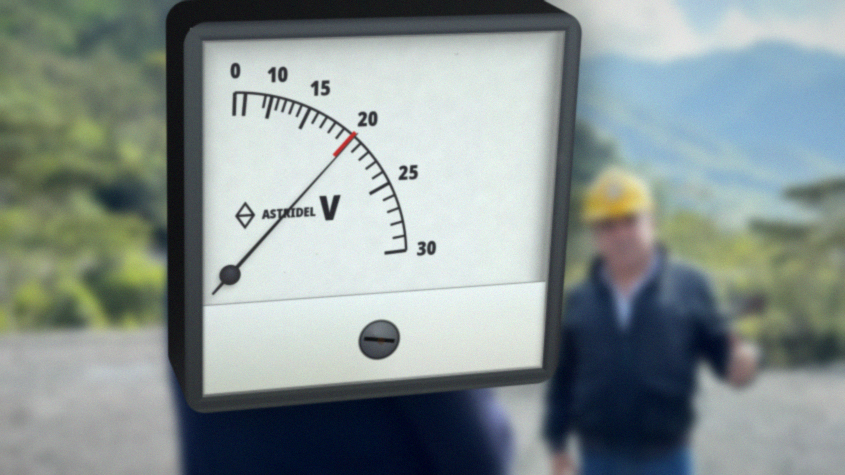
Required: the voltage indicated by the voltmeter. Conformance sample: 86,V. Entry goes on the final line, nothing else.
20,V
